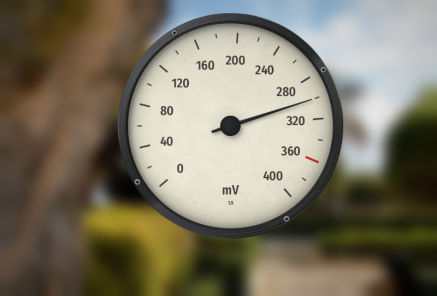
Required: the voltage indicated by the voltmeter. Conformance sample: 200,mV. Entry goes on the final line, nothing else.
300,mV
